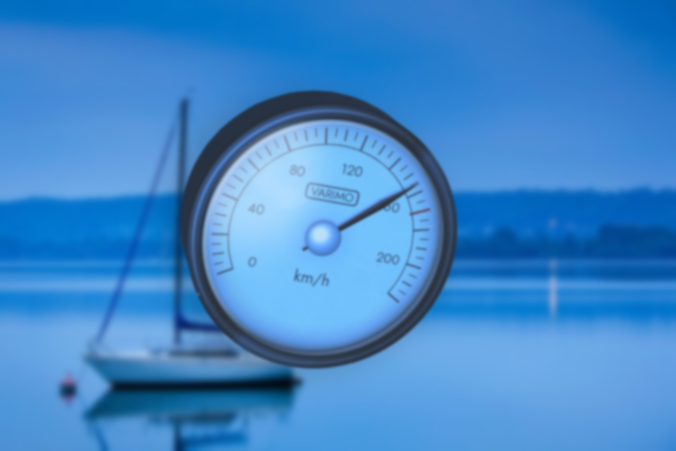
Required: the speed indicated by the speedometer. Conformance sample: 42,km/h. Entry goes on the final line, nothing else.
155,km/h
